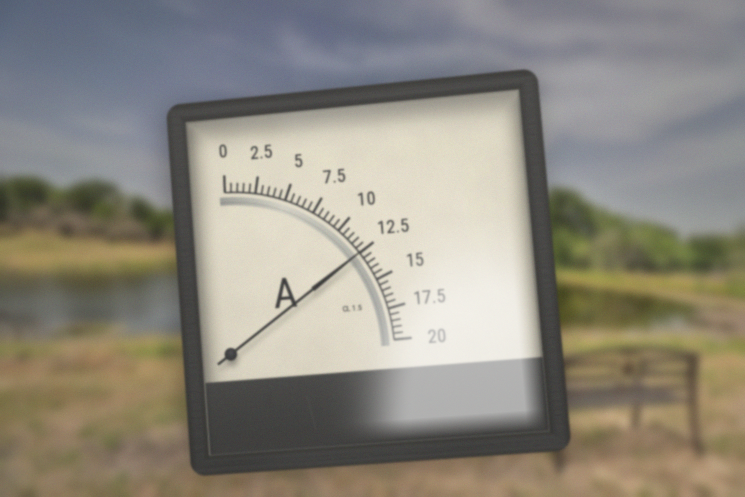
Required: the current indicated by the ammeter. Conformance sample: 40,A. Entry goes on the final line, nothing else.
12.5,A
